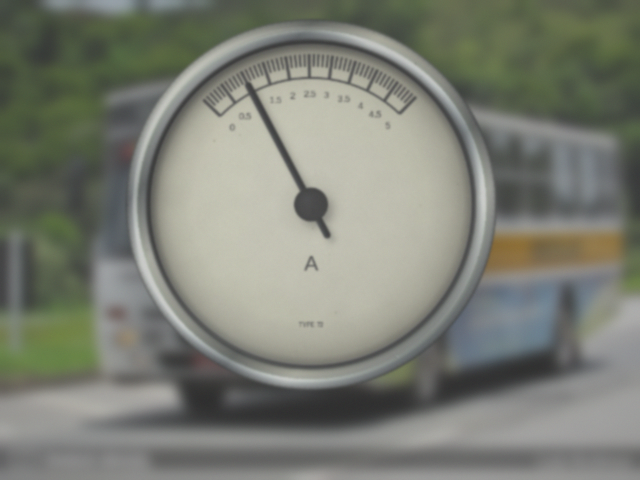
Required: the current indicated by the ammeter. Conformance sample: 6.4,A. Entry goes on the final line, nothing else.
1,A
